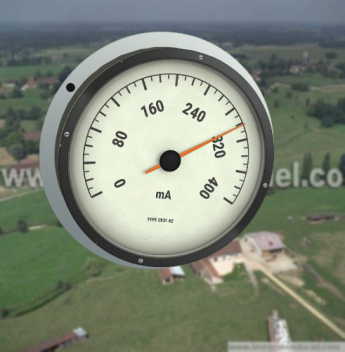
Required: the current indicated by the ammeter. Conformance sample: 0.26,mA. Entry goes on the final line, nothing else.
300,mA
